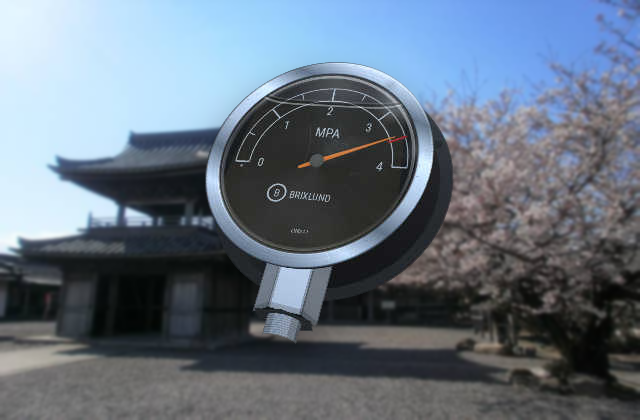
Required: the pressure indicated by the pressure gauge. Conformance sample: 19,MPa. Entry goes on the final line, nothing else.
3.5,MPa
